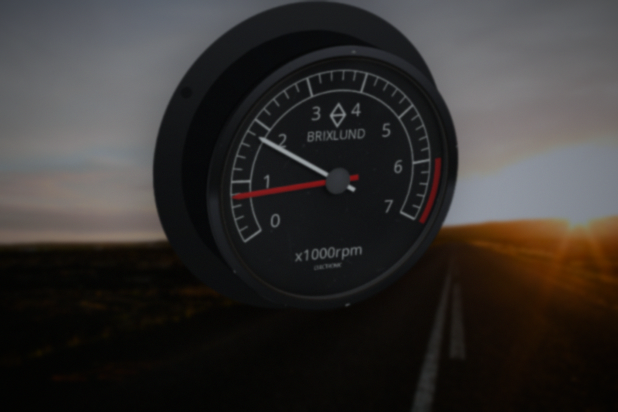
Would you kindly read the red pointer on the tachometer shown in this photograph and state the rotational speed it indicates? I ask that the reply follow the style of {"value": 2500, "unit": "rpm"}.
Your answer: {"value": 800, "unit": "rpm"}
